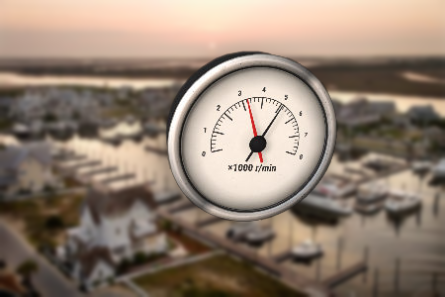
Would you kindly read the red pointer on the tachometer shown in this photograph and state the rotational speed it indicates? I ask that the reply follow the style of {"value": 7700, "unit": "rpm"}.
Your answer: {"value": 3200, "unit": "rpm"}
